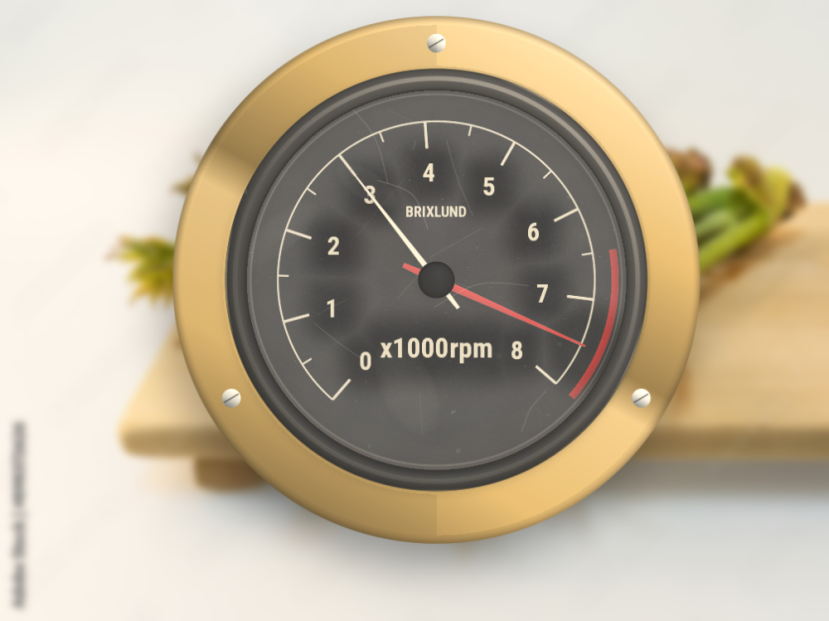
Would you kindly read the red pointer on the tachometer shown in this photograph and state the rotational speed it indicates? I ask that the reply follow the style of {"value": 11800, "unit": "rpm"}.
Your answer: {"value": 7500, "unit": "rpm"}
